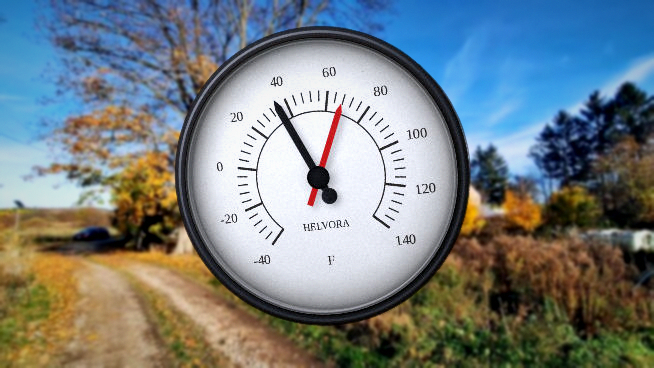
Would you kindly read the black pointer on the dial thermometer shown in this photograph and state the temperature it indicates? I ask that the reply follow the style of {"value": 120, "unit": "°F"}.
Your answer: {"value": 36, "unit": "°F"}
